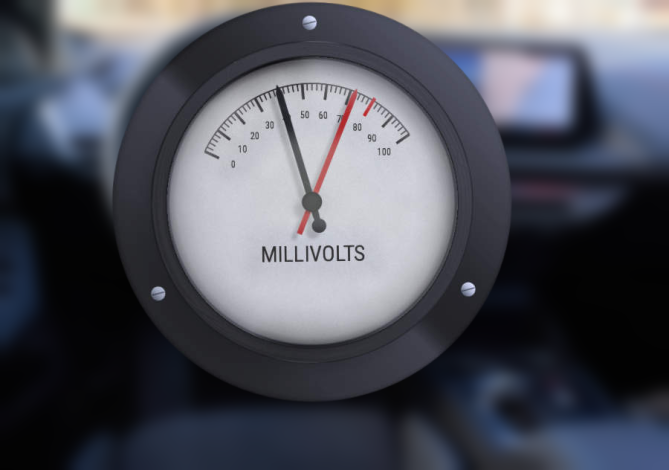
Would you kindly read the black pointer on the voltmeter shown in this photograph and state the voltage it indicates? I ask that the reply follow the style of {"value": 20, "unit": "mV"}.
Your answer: {"value": 40, "unit": "mV"}
